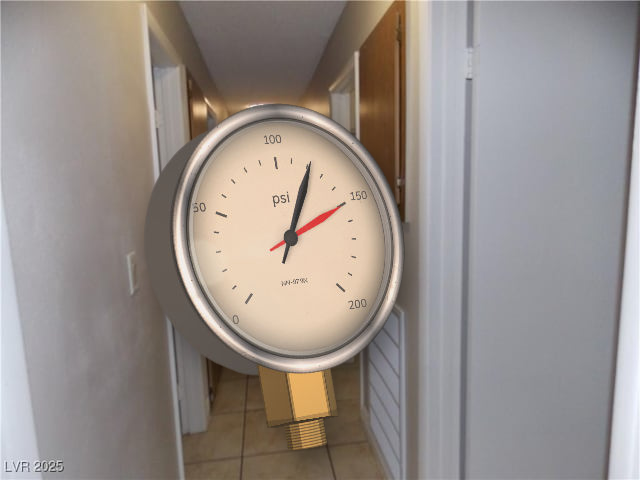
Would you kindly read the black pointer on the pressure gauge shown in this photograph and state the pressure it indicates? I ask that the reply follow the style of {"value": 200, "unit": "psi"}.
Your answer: {"value": 120, "unit": "psi"}
